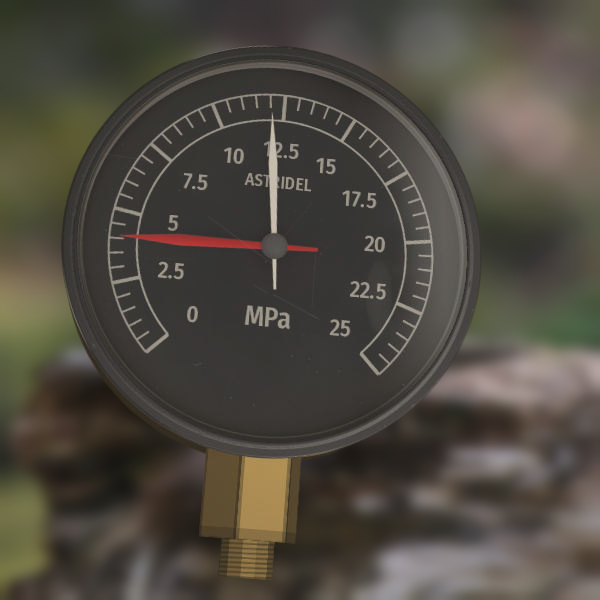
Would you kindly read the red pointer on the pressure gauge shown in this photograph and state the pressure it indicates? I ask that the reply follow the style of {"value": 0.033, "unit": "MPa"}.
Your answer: {"value": 4, "unit": "MPa"}
